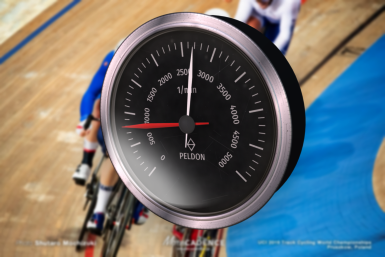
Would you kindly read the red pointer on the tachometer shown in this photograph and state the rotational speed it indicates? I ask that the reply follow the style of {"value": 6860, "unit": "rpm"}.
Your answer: {"value": 800, "unit": "rpm"}
